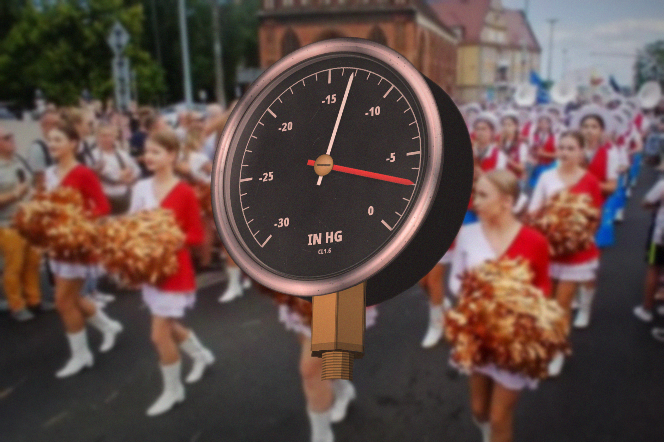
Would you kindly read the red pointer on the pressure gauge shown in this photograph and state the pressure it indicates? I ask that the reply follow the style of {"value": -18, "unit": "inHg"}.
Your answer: {"value": -3, "unit": "inHg"}
